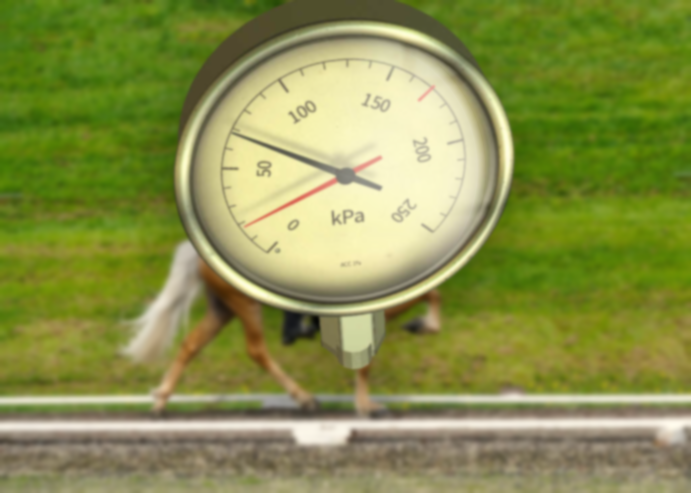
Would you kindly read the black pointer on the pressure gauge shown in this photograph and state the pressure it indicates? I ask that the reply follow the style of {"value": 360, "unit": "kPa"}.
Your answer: {"value": 70, "unit": "kPa"}
